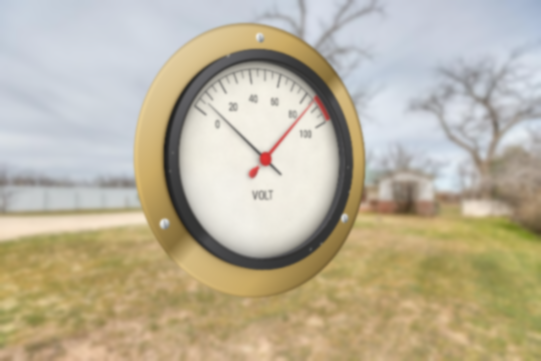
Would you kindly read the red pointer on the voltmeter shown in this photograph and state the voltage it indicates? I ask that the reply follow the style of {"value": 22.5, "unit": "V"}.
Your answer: {"value": 85, "unit": "V"}
